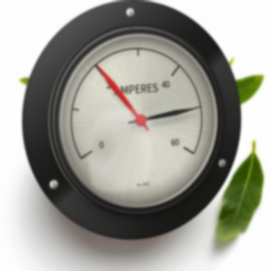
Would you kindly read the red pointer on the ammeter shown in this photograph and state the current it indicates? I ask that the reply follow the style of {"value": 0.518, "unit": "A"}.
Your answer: {"value": 20, "unit": "A"}
